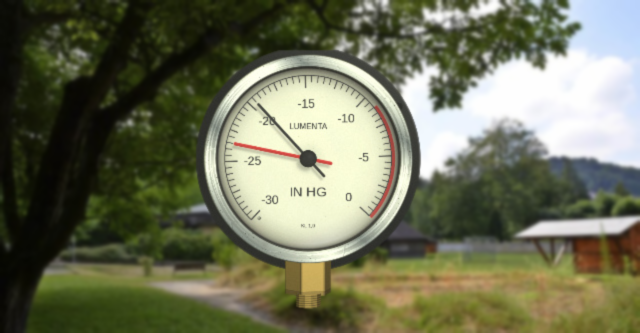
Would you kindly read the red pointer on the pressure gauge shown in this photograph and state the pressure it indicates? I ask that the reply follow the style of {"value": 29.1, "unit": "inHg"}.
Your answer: {"value": -23.5, "unit": "inHg"}
